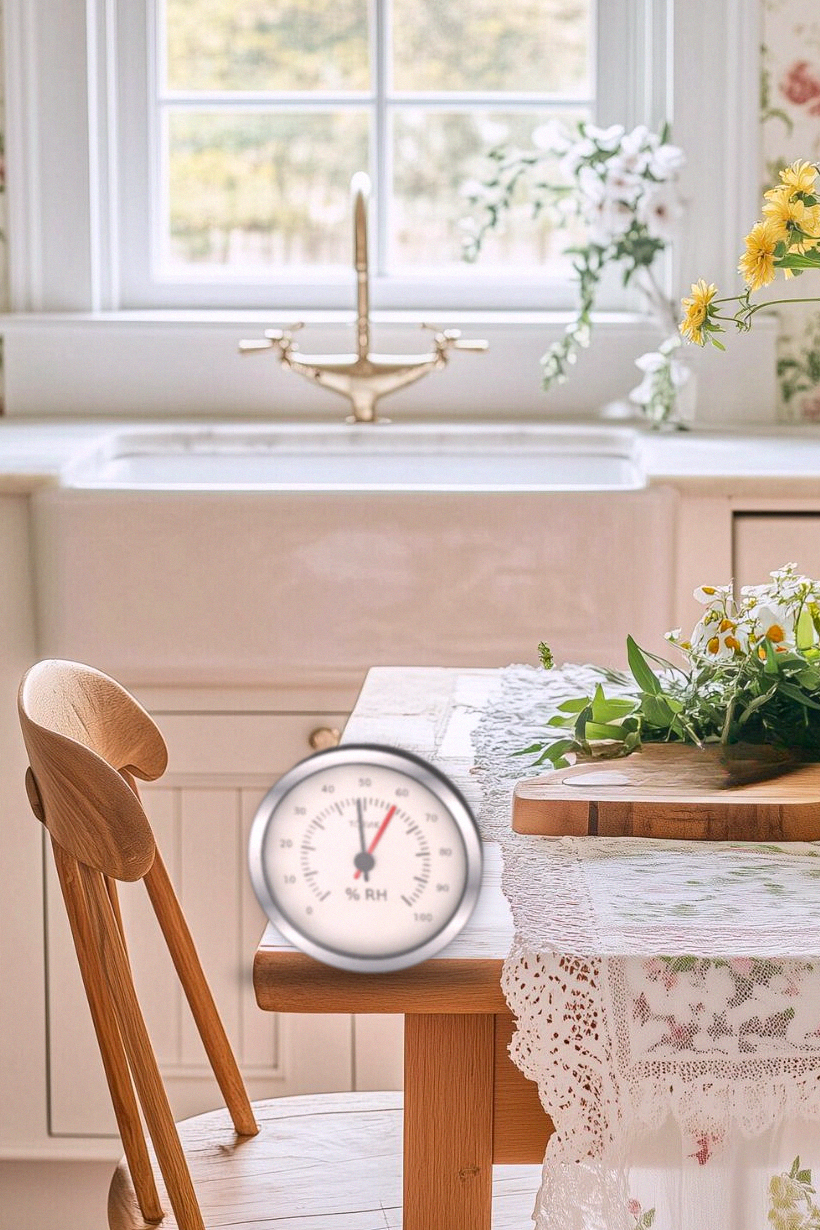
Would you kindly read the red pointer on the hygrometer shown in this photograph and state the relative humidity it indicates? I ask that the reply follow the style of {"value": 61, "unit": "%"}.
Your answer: {"value": 60, "unit": "%"}
